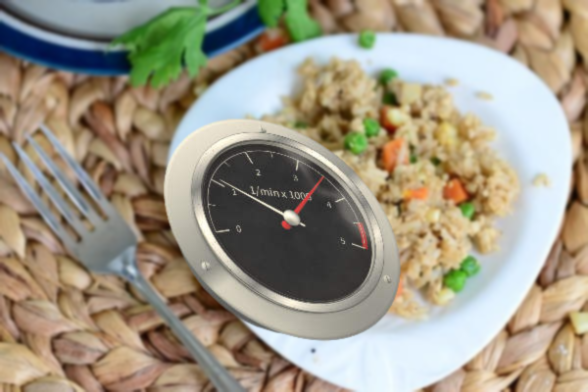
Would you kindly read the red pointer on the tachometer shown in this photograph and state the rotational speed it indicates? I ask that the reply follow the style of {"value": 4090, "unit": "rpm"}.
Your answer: {"value": 3500, "unit": "rpm"}
